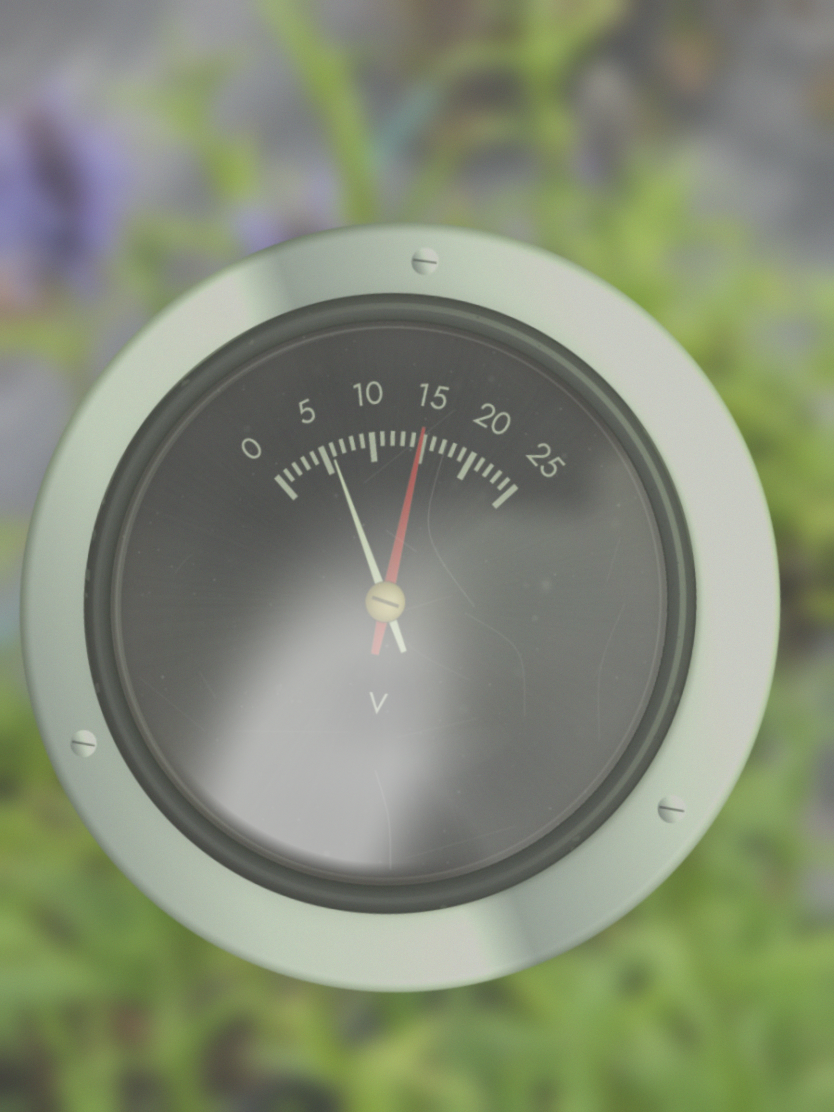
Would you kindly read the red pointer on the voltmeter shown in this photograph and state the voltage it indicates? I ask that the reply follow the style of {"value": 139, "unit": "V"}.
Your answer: {"value": 15, "unit": "V"}
